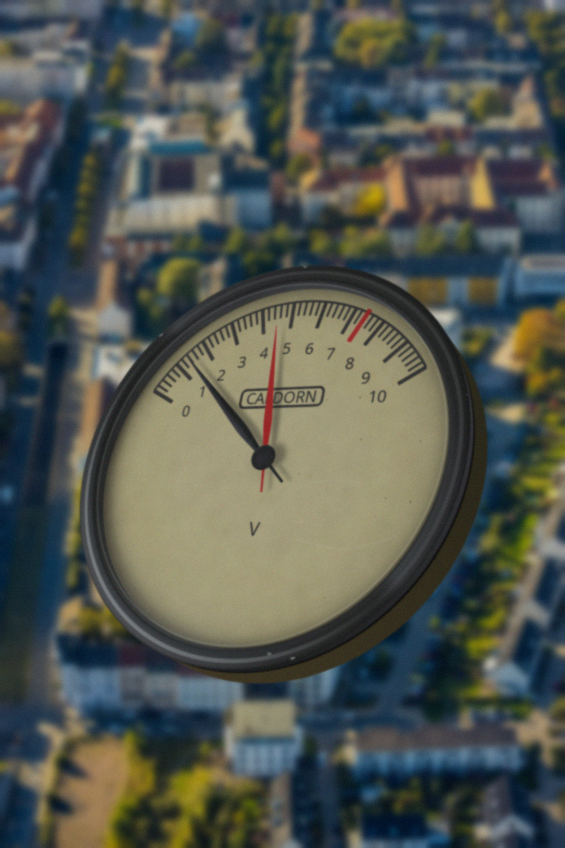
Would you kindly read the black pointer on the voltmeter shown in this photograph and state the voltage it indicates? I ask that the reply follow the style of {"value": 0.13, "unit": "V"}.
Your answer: {"value": 1.4, "unit": "V"}
